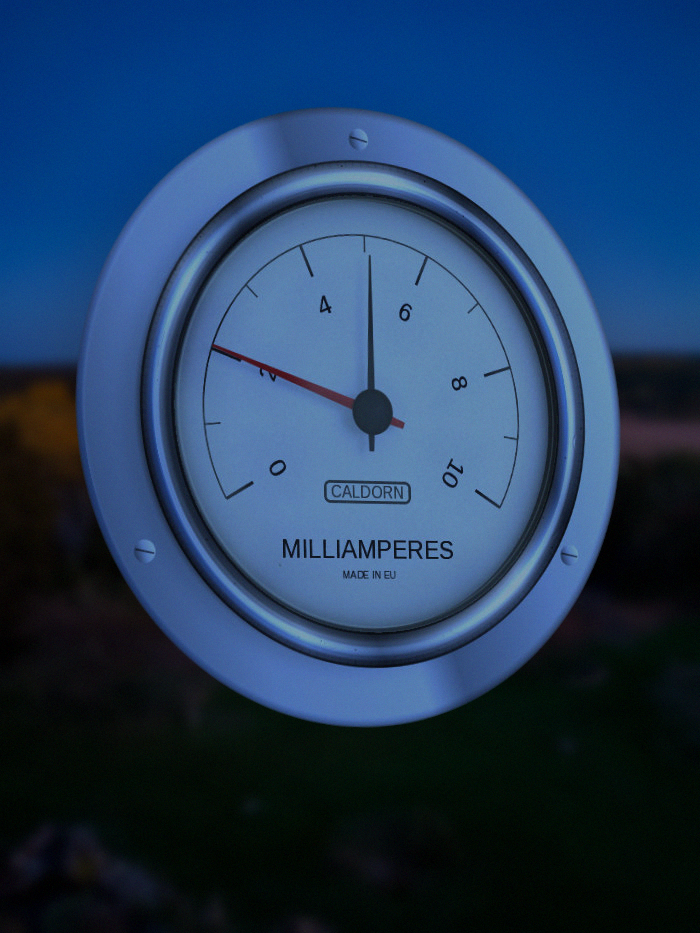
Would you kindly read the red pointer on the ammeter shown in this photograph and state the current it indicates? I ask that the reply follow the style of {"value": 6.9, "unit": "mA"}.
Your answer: {"value": 2, "unit": "mA"}
